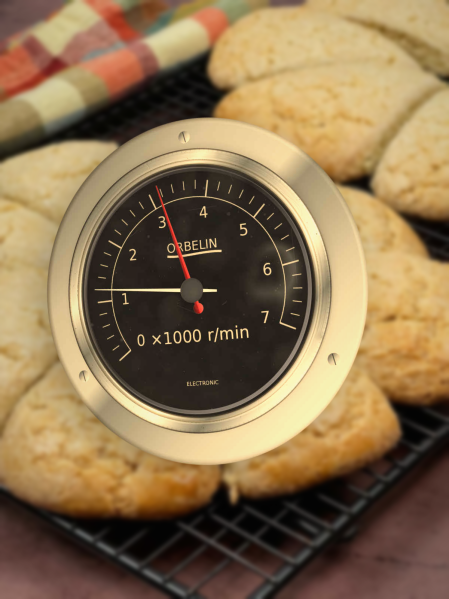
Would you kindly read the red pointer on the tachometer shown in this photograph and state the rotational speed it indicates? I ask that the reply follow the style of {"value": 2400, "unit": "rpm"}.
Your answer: {"value": 3200, "unit": "rpm"}
